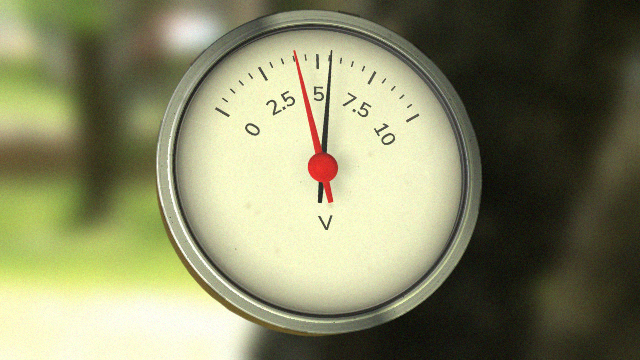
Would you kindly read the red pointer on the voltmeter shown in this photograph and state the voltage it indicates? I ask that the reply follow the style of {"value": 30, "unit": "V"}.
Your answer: {"value": 4, "unit": "V"}
